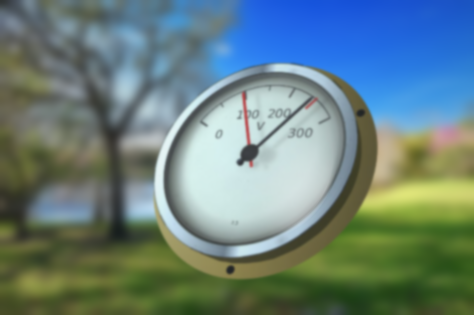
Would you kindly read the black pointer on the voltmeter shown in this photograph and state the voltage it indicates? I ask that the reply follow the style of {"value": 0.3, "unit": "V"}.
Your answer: {"value": 250, "unit": "V"}
